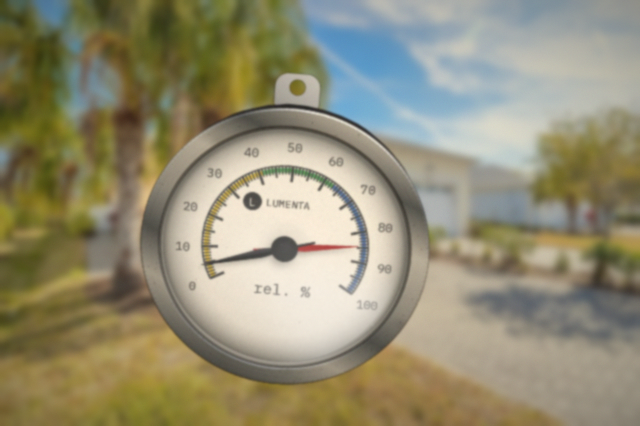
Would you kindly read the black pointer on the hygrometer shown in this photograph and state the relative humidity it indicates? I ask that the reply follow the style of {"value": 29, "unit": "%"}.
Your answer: {"value": 5, "unit": "%"}
